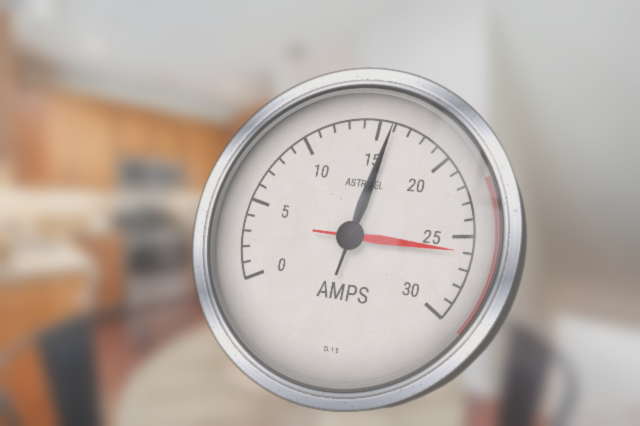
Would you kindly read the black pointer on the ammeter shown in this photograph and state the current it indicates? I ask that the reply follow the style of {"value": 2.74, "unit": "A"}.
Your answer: {"value": 16, "unit": "A"}
